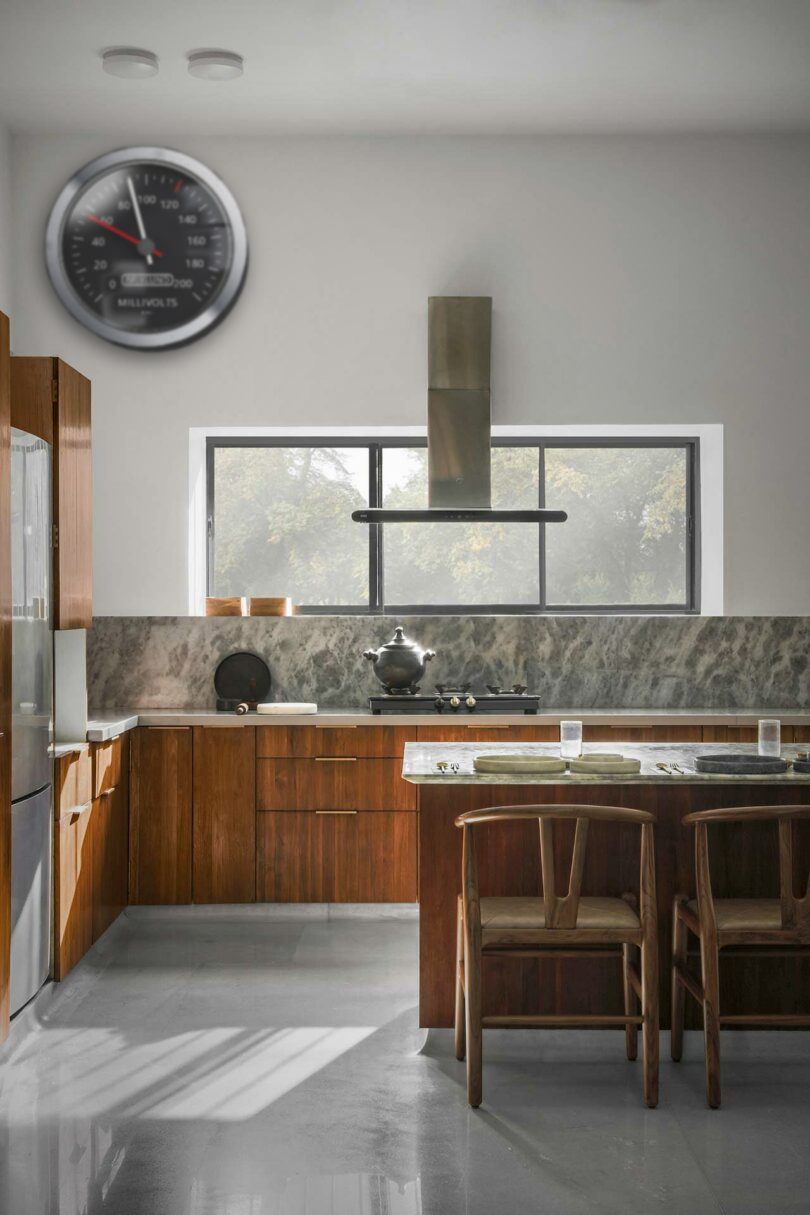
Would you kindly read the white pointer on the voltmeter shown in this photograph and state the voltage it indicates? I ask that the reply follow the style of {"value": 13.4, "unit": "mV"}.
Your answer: {"value": 90, "unit": "mV"}
